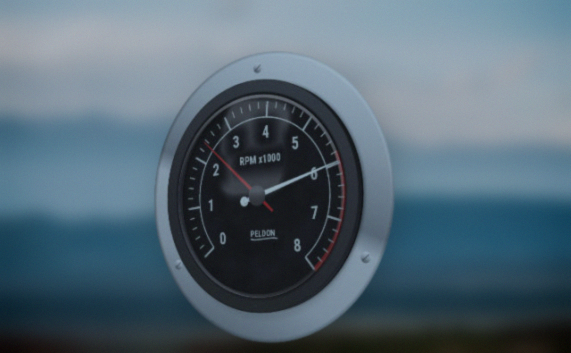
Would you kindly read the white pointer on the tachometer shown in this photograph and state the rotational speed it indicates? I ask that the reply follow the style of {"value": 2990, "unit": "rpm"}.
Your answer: {"value": 6000, "unit": "rpm"}
